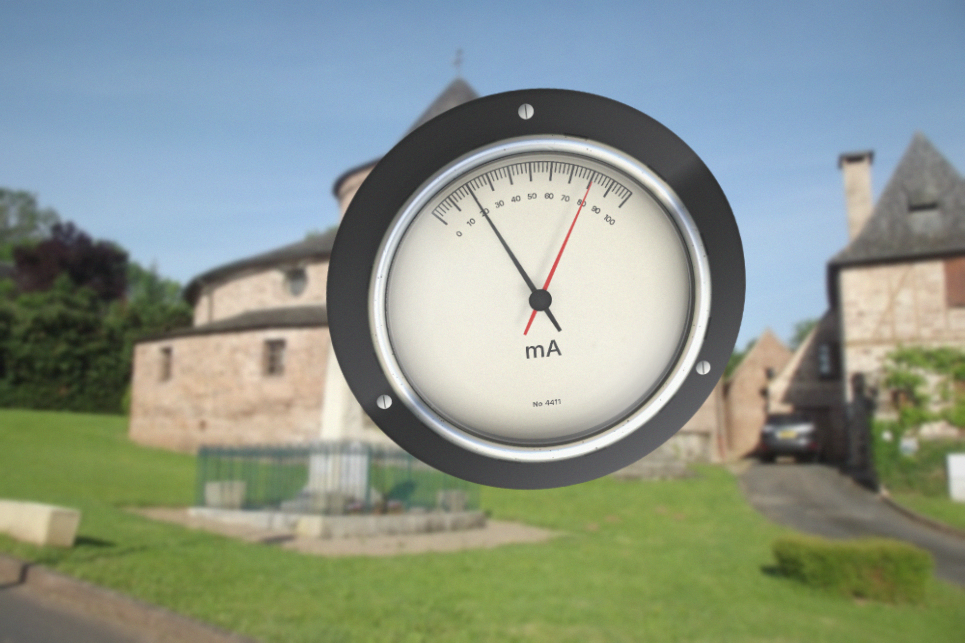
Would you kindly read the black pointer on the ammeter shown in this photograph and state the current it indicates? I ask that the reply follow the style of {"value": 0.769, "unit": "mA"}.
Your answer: {"value": 20, "unit": "mA"}
